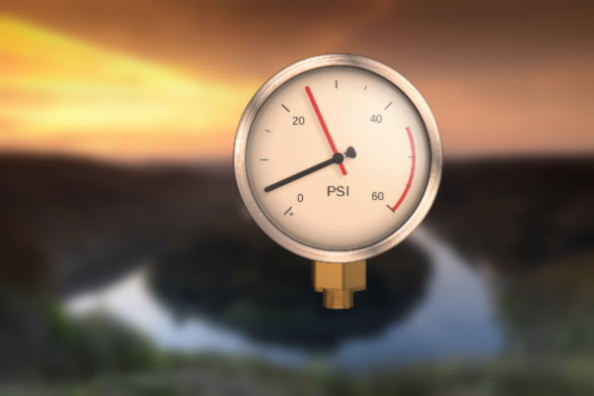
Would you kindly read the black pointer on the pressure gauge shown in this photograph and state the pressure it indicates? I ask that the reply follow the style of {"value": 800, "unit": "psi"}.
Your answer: {"value": 5, "unit": "psi"}
